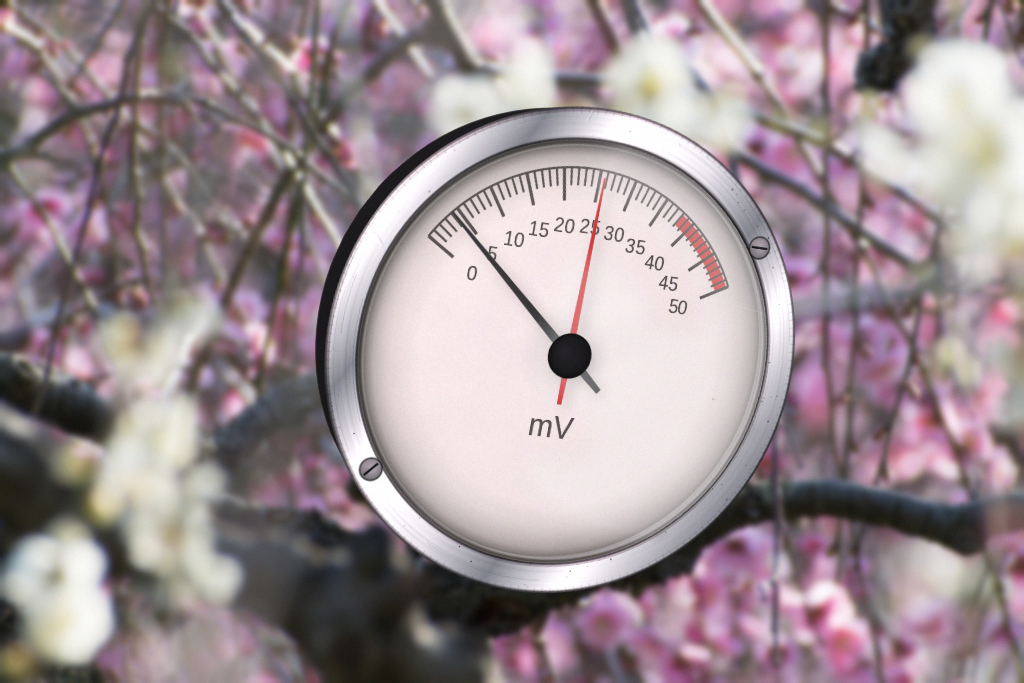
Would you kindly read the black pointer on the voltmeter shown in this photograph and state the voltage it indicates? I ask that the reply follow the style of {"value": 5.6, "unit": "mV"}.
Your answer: {"value": 4, "unit": "mV"}
